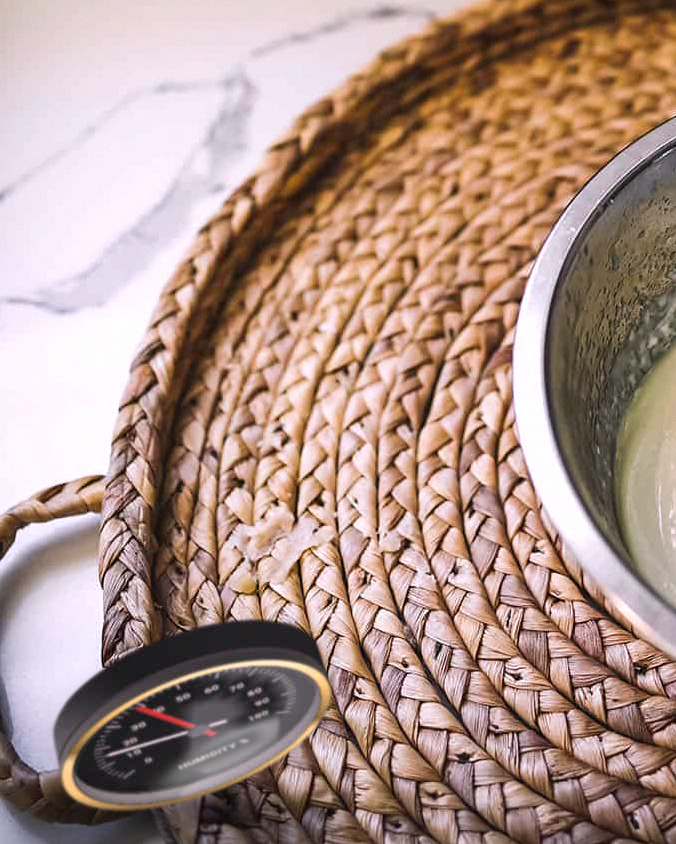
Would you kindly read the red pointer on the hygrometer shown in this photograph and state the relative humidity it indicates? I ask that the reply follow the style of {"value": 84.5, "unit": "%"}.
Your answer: {"value": 40, "unit": "%"}
